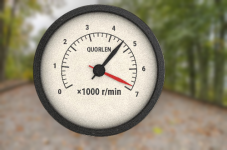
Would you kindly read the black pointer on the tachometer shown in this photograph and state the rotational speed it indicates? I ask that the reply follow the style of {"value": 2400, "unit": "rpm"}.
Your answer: {"value": 4600, "unit": "rpm"}
